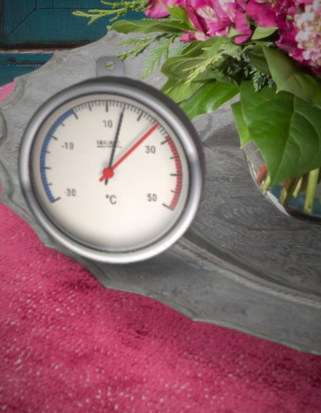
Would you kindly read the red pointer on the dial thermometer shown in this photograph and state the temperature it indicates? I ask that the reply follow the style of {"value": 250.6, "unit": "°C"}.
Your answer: {"value": 25, "unit": "°C"}
